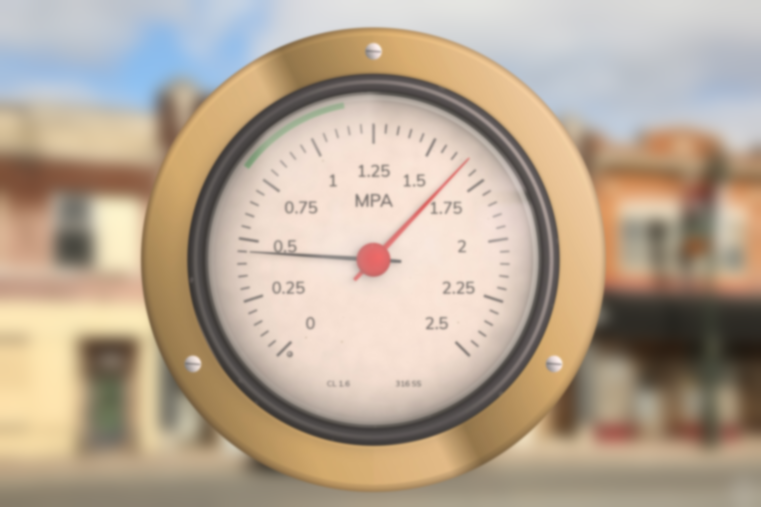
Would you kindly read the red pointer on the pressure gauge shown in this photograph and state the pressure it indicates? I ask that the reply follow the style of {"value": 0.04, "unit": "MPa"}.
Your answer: {"value": 1.65, "unit": "MPa"}
